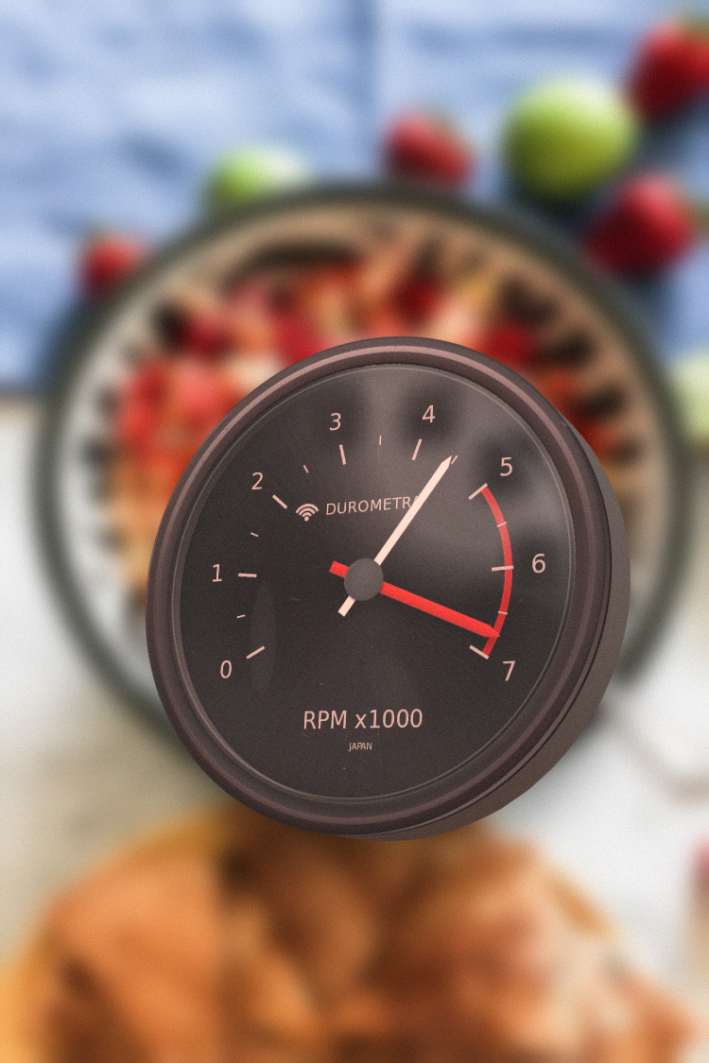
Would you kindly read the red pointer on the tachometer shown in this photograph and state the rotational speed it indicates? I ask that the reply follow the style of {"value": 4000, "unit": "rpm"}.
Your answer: {"value": 6750, "unit": "rpm"}
